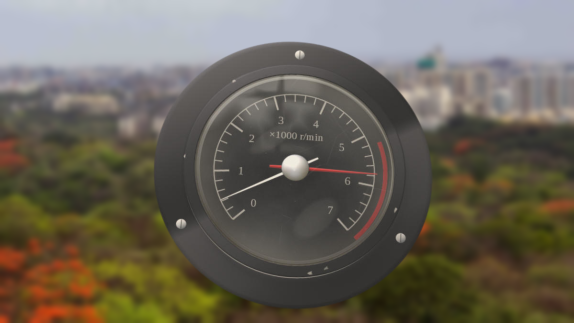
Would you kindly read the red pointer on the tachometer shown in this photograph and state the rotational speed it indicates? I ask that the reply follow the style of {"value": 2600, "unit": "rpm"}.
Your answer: {"value": 5800, "unit": "rpm"}
